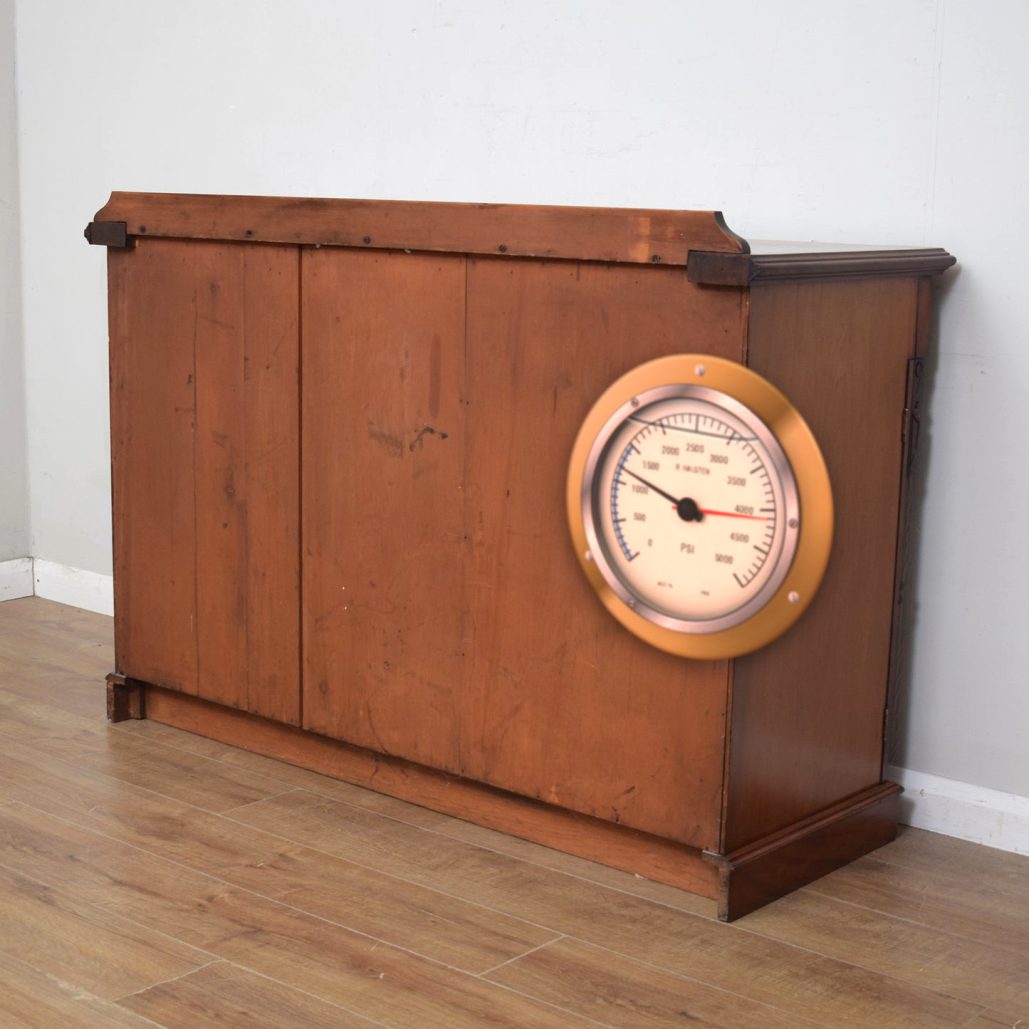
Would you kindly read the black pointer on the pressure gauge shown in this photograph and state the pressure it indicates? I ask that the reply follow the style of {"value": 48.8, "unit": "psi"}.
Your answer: {"value": 1200, "unit": "psi"}
